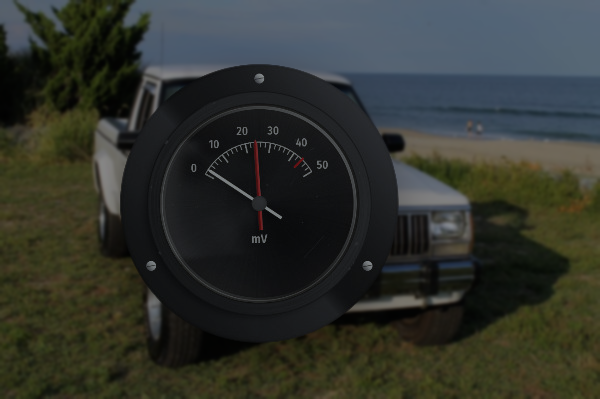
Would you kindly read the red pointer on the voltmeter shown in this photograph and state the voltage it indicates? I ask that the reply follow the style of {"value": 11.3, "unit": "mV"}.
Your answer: {"value": 24, "unit": "mV"}
